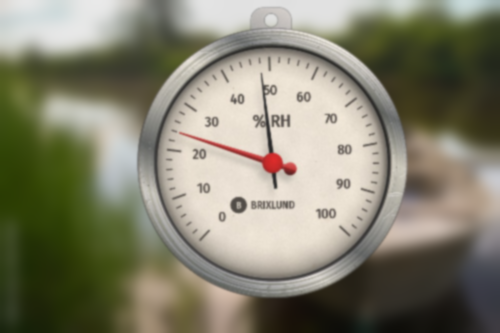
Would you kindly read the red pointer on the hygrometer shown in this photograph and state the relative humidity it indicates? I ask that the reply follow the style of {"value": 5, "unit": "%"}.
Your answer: {"value": 24, "unit": "%"}
